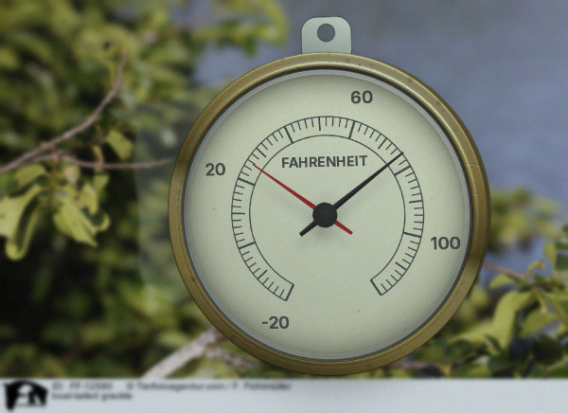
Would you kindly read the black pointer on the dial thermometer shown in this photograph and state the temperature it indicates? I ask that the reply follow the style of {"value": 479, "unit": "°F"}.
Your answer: {"value": 76, "unit": "°F"}
